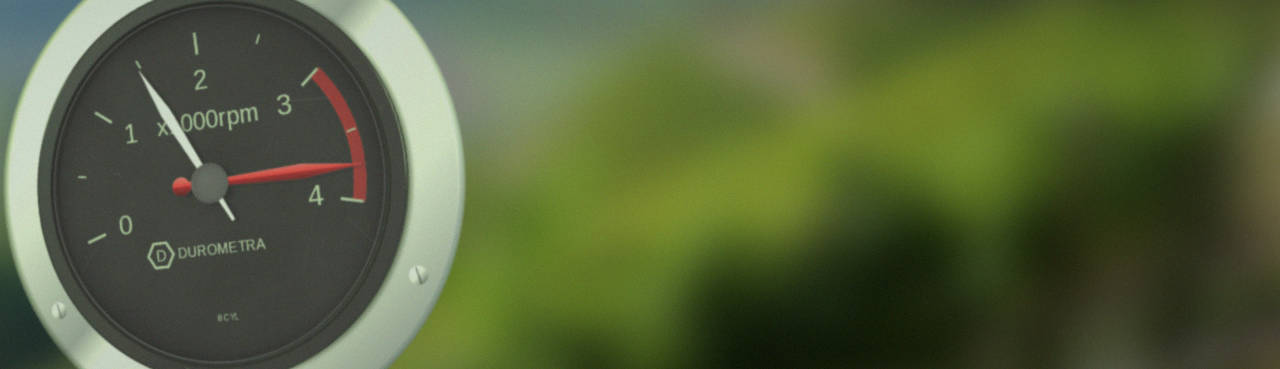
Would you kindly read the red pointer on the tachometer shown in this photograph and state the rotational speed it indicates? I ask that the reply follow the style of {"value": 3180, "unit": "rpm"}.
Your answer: {"value": 3750, "unit": "rpm"}
